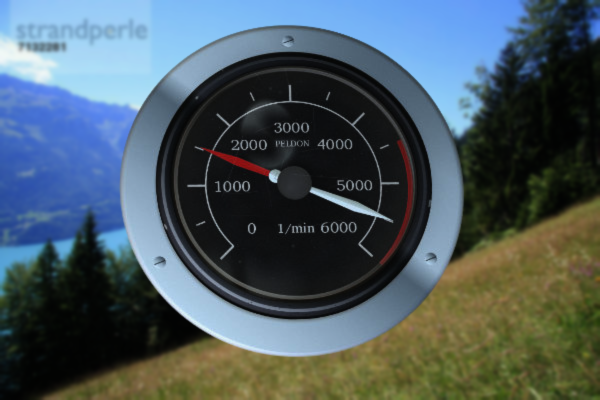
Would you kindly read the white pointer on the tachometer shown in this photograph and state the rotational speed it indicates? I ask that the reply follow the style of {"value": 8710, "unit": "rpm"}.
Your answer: {"value": 5500, "unit": "rpm"}
